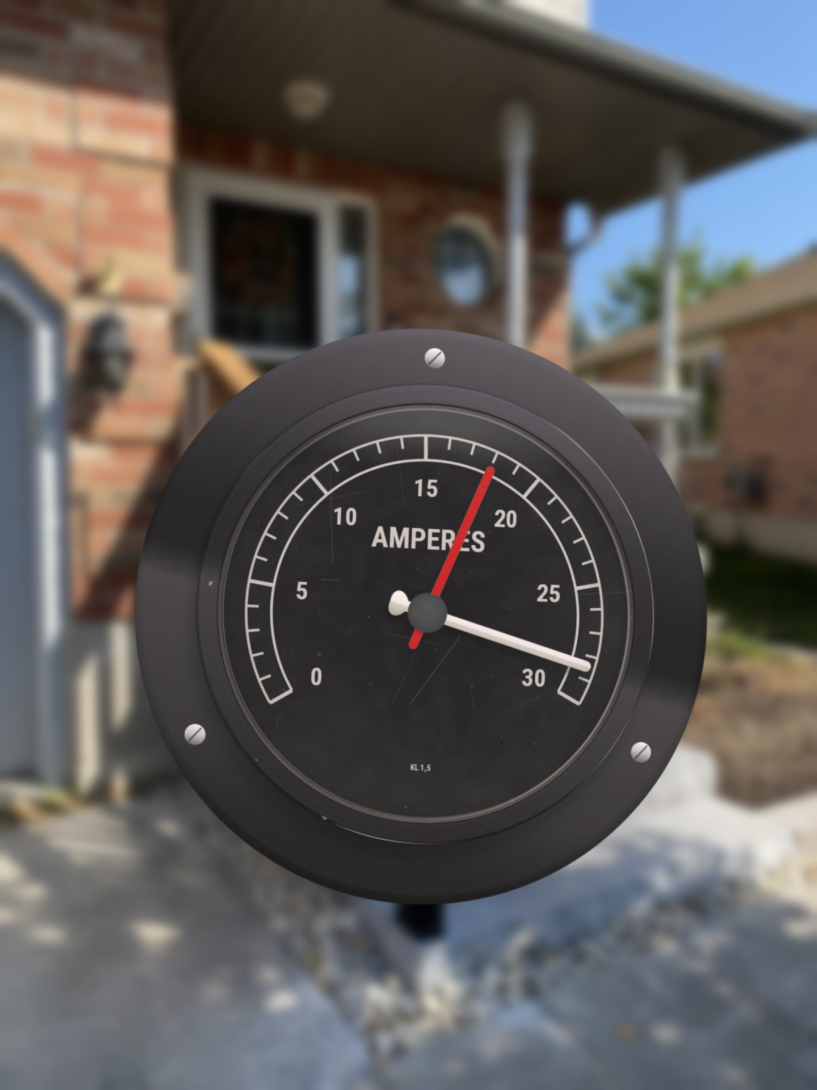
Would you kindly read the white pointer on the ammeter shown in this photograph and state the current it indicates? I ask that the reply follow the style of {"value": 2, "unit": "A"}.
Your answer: {"value": 28.5, "unit": "A"}
